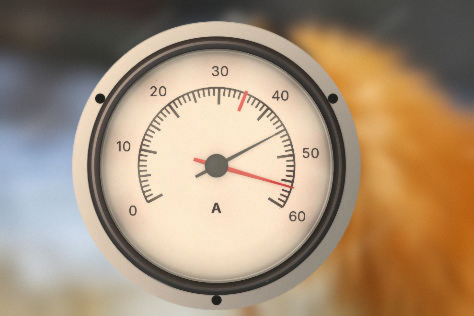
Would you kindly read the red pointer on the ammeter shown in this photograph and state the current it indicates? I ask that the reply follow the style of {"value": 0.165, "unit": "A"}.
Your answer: {"value": 56, "unit": "A"}
